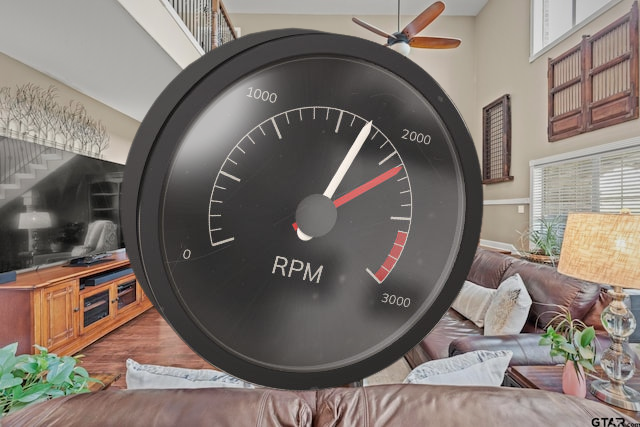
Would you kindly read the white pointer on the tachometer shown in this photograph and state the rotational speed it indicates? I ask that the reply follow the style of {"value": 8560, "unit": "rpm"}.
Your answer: {"value": 1700, "unit": "rpm"}
